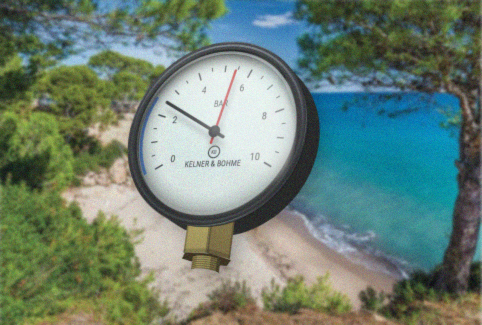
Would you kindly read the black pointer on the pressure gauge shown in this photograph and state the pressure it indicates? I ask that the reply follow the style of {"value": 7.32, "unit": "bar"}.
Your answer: {"value": 2.5, "unit": "bar"}
